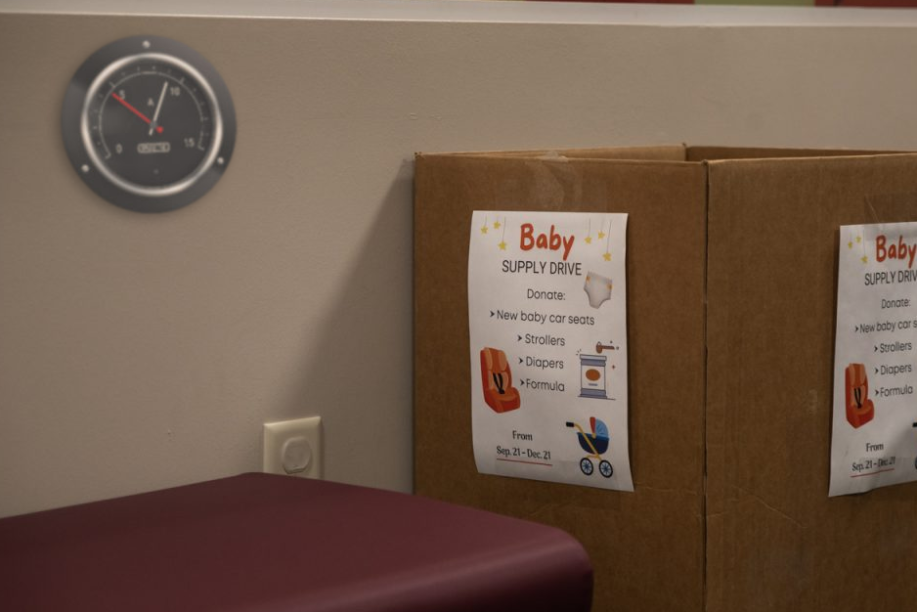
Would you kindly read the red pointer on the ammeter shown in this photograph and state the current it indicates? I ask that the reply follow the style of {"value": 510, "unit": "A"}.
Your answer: {"value": 4.5, "unit": "A"}
